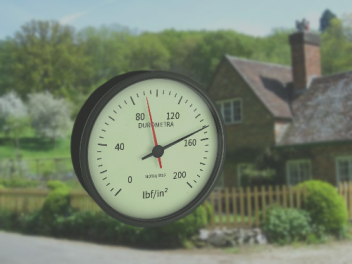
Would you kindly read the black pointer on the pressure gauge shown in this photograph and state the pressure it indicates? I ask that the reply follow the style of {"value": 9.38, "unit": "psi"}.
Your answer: {"value": 150, "unit": "psi"}
